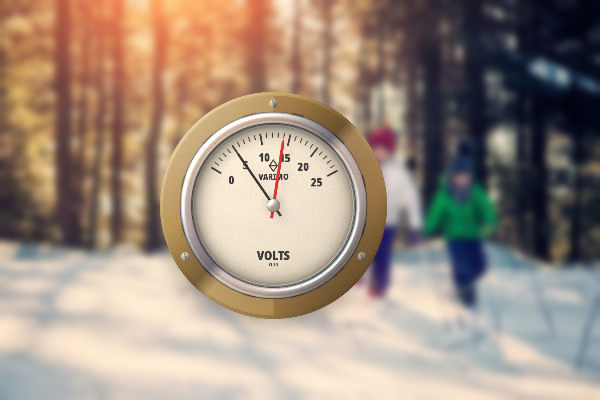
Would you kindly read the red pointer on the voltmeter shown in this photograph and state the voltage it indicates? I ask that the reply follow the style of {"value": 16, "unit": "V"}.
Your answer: {"value": 14, "unit": "V"}
